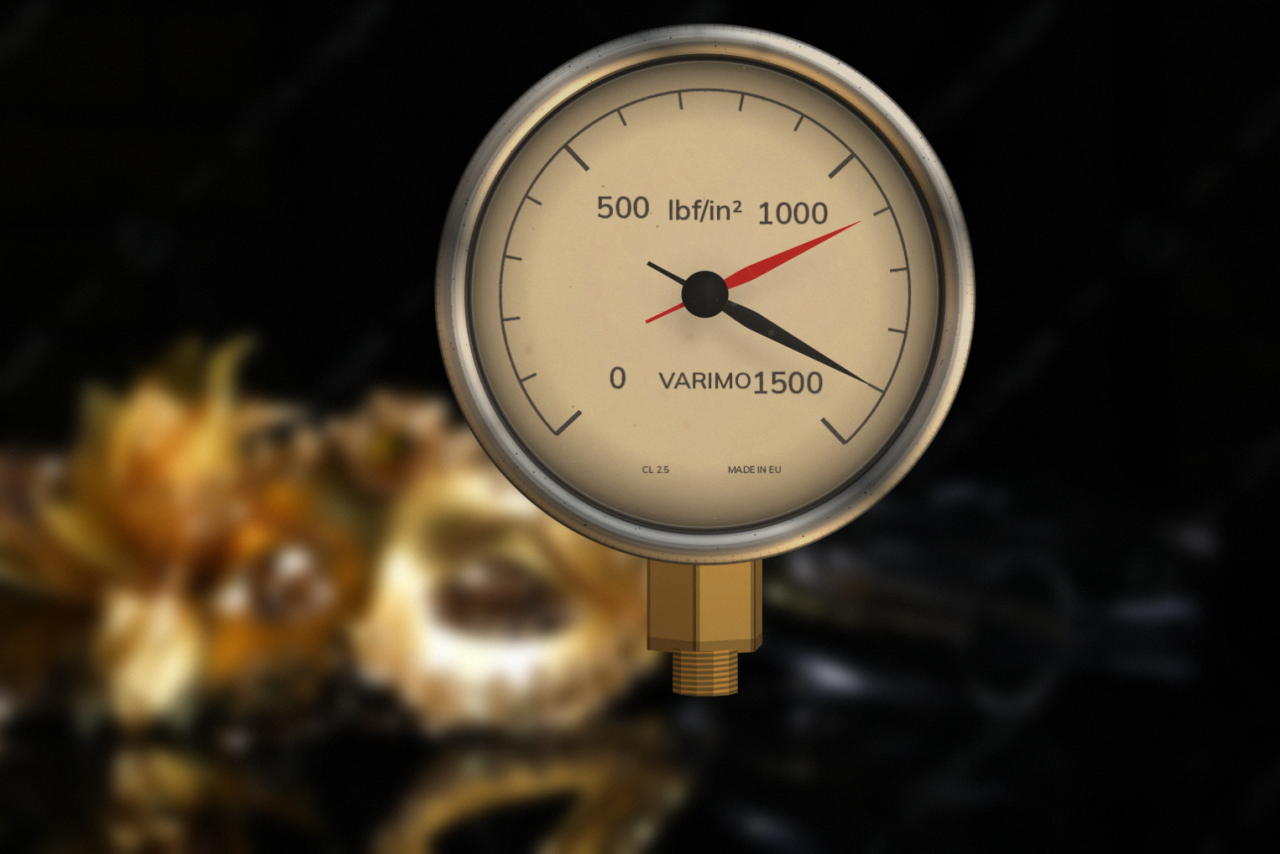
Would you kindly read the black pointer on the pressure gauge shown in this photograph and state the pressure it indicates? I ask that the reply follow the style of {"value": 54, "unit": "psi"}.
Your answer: {"value": 1400, "unit": "psi"}
